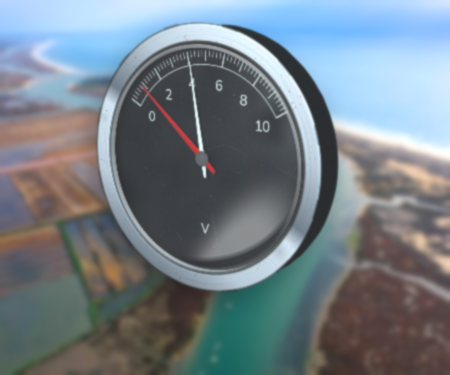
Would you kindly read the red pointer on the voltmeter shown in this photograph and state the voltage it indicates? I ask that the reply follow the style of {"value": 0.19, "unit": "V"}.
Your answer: {"value": 1, "unit": "V"}
